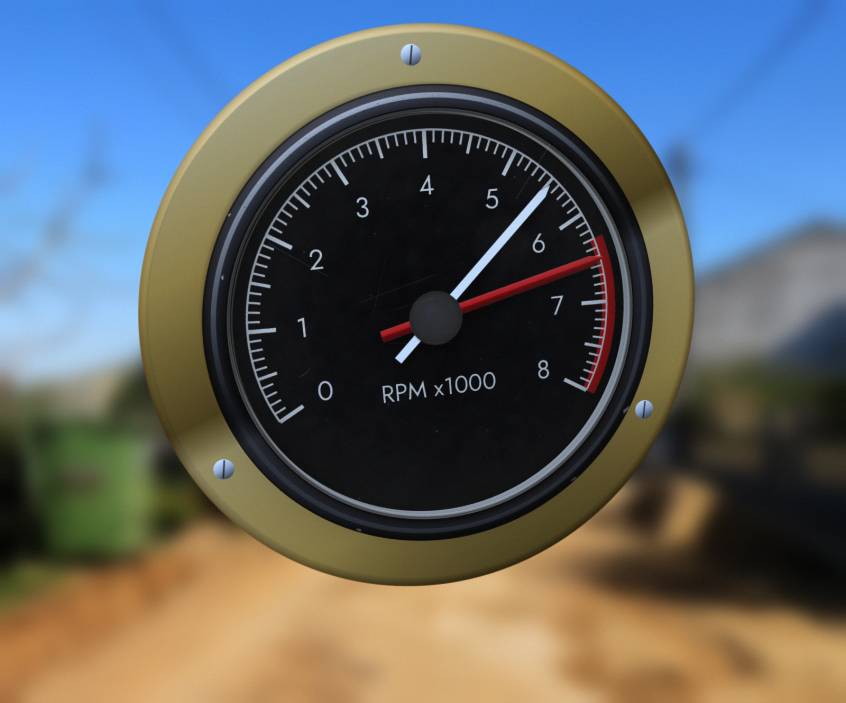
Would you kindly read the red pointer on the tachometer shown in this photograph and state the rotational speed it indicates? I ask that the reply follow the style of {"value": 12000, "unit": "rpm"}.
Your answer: {"value": 6500, "unit": "rpm"}
